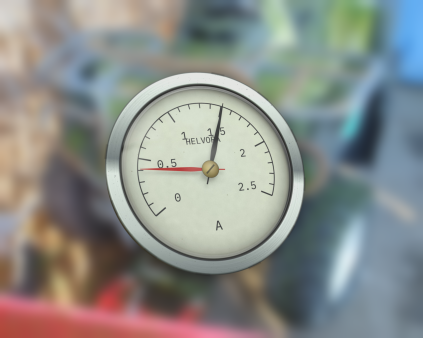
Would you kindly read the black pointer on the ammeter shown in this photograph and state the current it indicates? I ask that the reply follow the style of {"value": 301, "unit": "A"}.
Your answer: {"value": 1.5, "unit": "A"}
